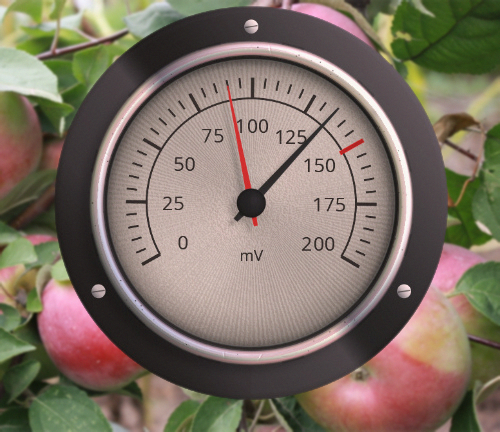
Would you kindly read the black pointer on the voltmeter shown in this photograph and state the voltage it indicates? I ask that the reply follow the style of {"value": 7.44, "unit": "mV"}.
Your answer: {"value": 135, "unit": "mV"}
